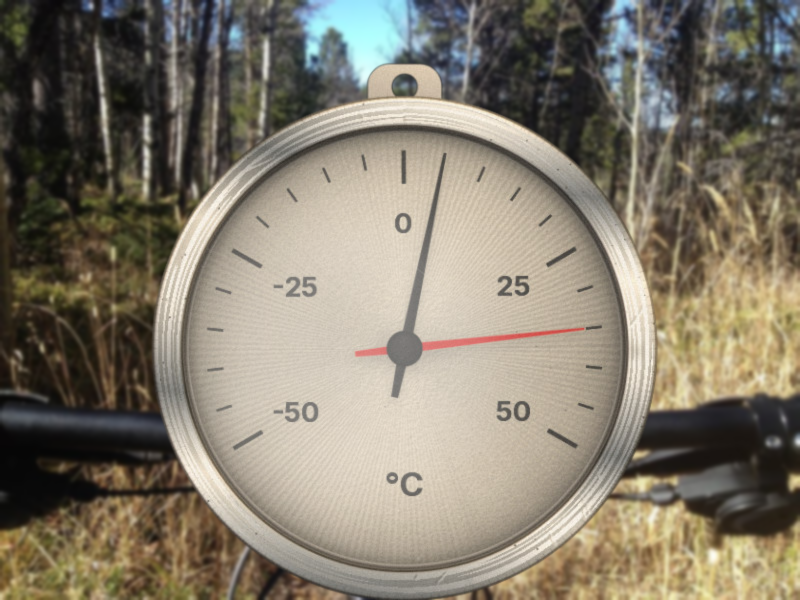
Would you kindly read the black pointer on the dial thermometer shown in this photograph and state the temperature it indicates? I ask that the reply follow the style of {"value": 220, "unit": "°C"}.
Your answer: {"value": 5, "unit": "°C"}
